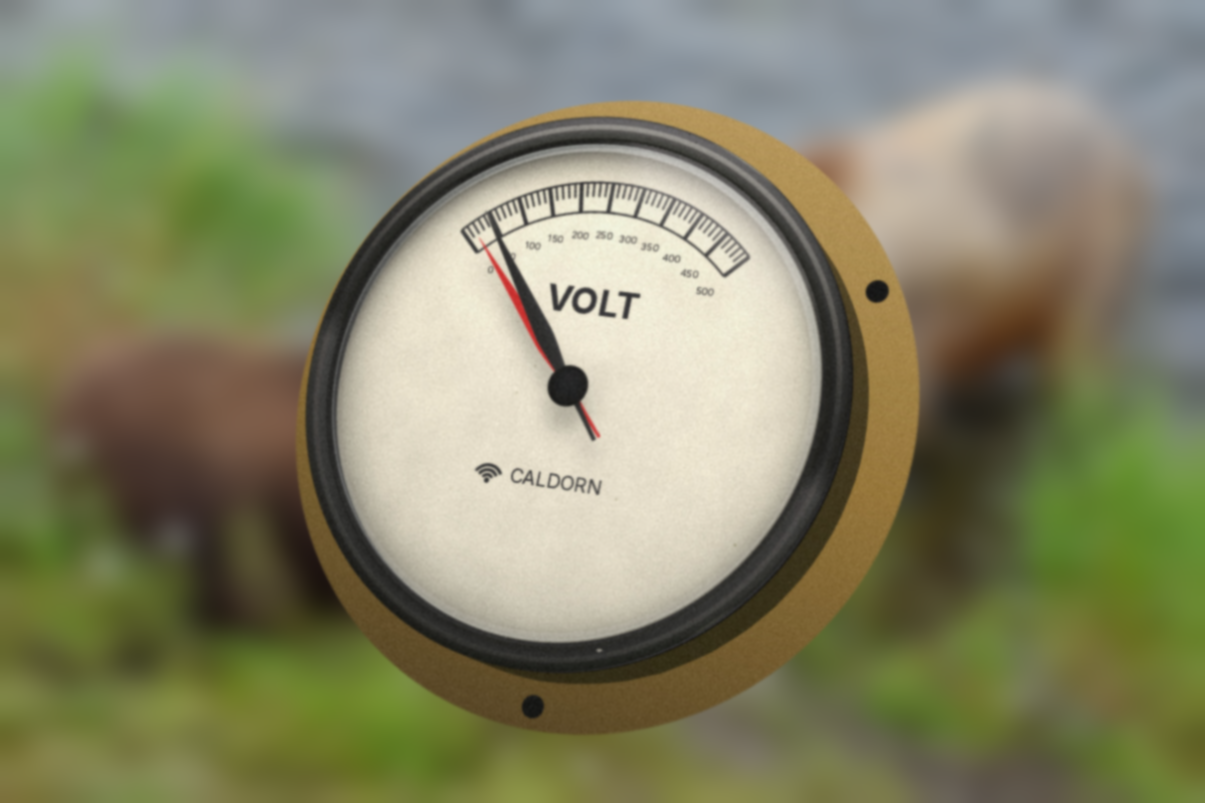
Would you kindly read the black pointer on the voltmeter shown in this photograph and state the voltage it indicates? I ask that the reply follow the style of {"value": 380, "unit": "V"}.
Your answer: {"value": 50, "unit": "V"}
